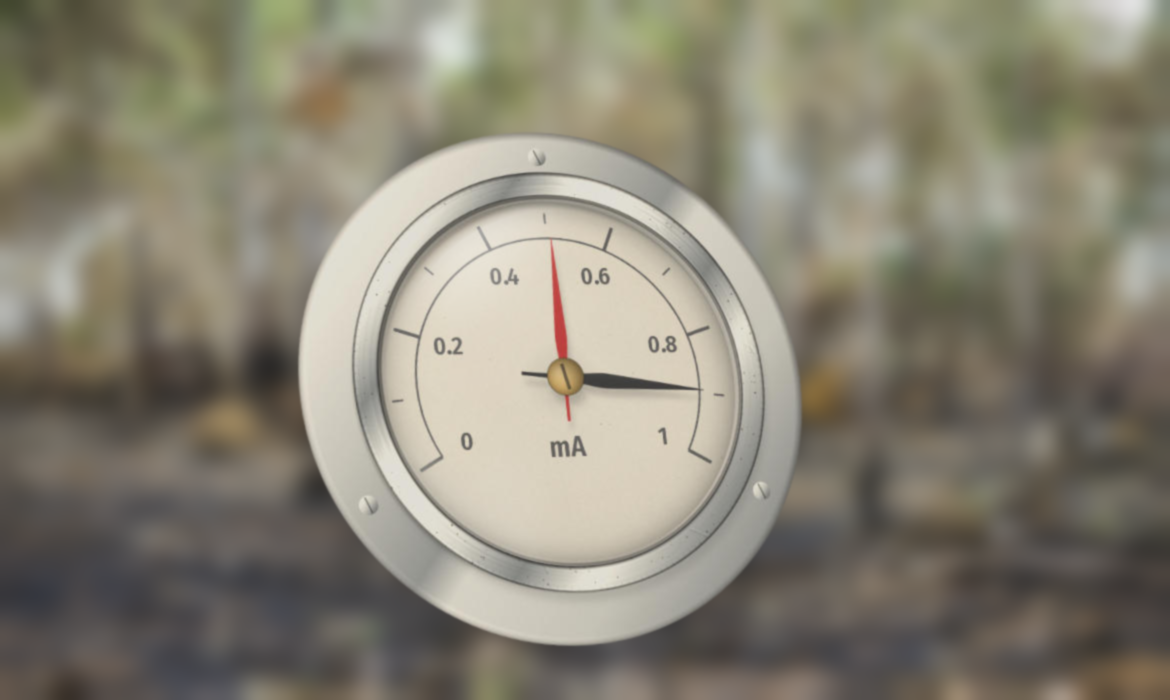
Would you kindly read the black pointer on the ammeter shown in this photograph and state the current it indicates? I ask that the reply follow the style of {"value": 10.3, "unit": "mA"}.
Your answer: {"value": 0.9, "unit": "mA"}
